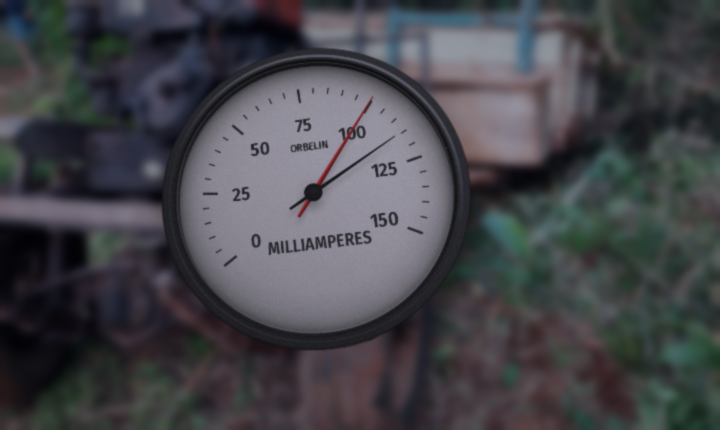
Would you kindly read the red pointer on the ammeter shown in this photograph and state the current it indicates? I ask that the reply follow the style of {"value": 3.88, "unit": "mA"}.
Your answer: {"value": 100, "unit": "mA"}
